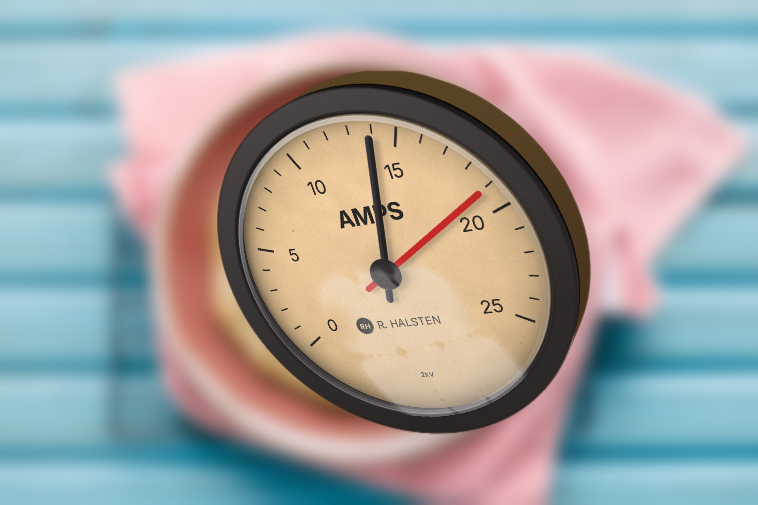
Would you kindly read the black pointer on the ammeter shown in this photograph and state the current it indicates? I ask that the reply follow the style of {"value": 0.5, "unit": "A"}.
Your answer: {"value": 14, "unit": "A"}
